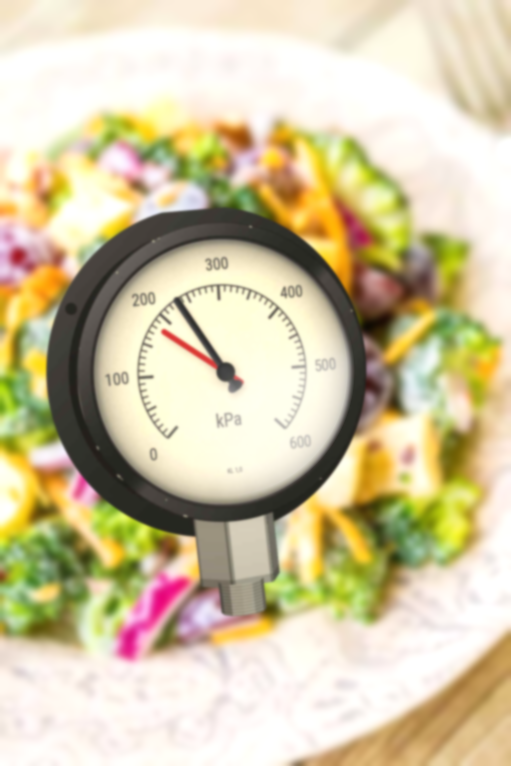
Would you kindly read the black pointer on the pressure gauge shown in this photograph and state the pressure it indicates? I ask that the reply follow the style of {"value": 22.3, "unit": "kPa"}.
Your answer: {"value": 230, "unit": "kPa"}
